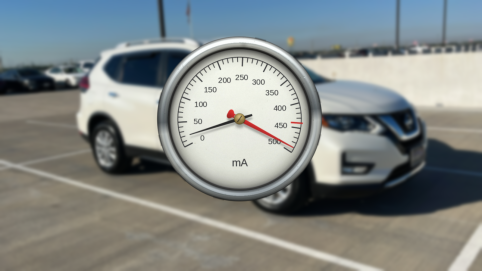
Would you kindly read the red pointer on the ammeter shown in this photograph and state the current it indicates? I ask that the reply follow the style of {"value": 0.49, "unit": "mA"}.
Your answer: {"value": 490, "unit": "mA"}
